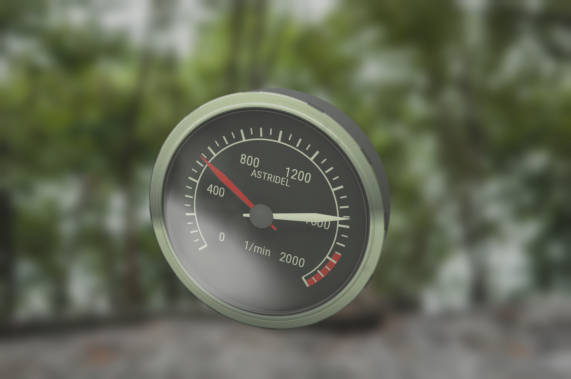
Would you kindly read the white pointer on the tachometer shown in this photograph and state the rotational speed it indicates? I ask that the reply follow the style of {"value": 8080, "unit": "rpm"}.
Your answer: {"value": 1550, "unit": "rpm"}
